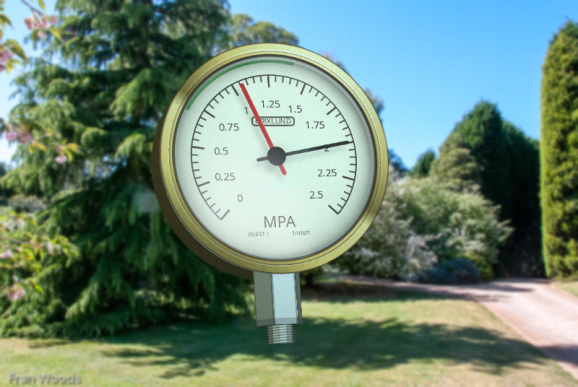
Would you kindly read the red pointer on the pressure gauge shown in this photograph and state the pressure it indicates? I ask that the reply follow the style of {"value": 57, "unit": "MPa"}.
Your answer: {"value": 1.05, "unit": "MPa"}
